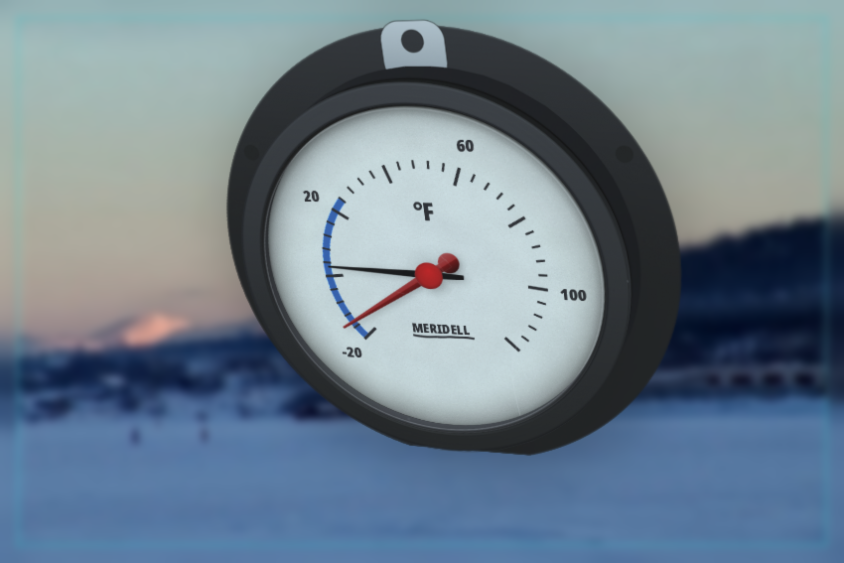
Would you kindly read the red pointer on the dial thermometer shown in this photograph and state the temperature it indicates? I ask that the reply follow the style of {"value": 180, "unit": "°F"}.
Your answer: {"value": -14, "unit": "°F"}
